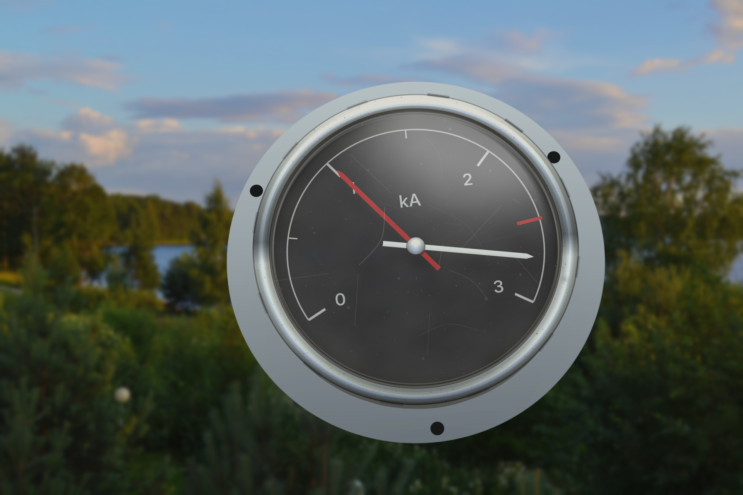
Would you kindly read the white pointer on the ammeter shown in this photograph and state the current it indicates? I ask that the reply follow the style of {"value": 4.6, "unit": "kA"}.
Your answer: {"value": 2.75, "unit": "kA"}
